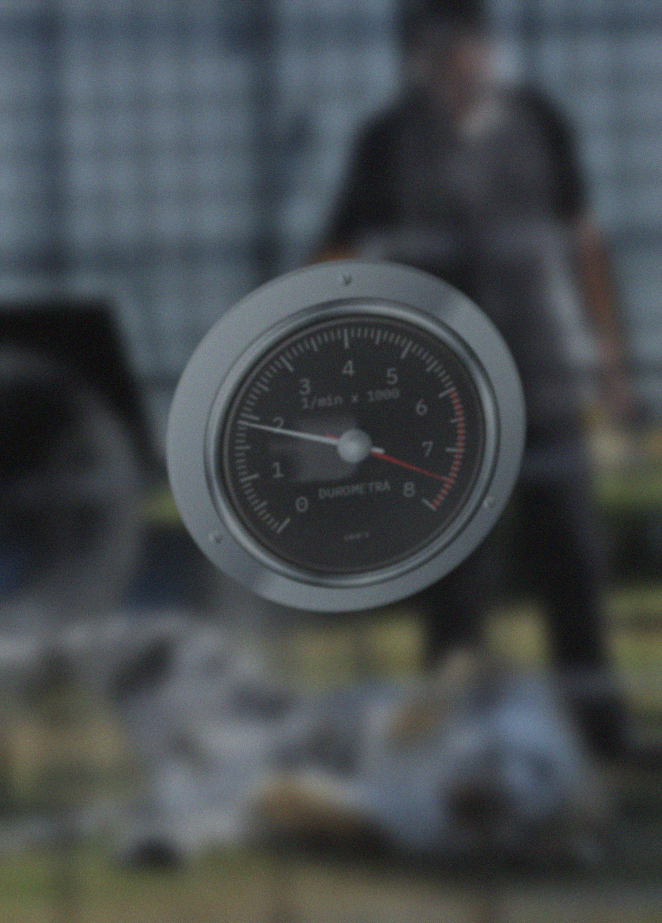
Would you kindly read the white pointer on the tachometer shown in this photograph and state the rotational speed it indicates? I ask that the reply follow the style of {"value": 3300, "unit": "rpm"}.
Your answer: {"value": 1900, "unit": "rpm"}
